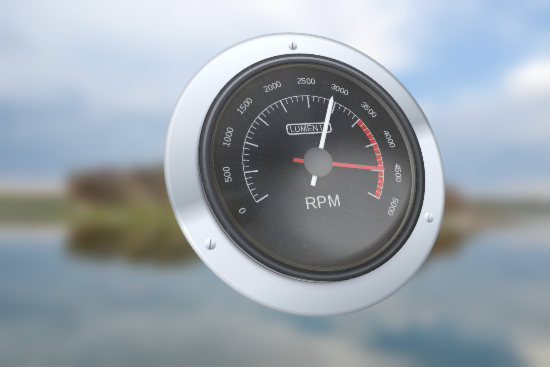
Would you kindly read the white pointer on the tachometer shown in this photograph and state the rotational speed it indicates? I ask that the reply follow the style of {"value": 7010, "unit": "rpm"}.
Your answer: {"value": 2900, "unit": "rpm"}
